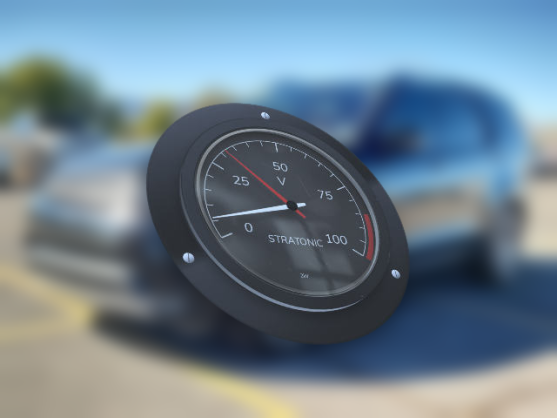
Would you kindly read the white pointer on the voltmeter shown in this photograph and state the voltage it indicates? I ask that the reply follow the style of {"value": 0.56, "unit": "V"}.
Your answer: {"value": 5, "unit": "V"}
